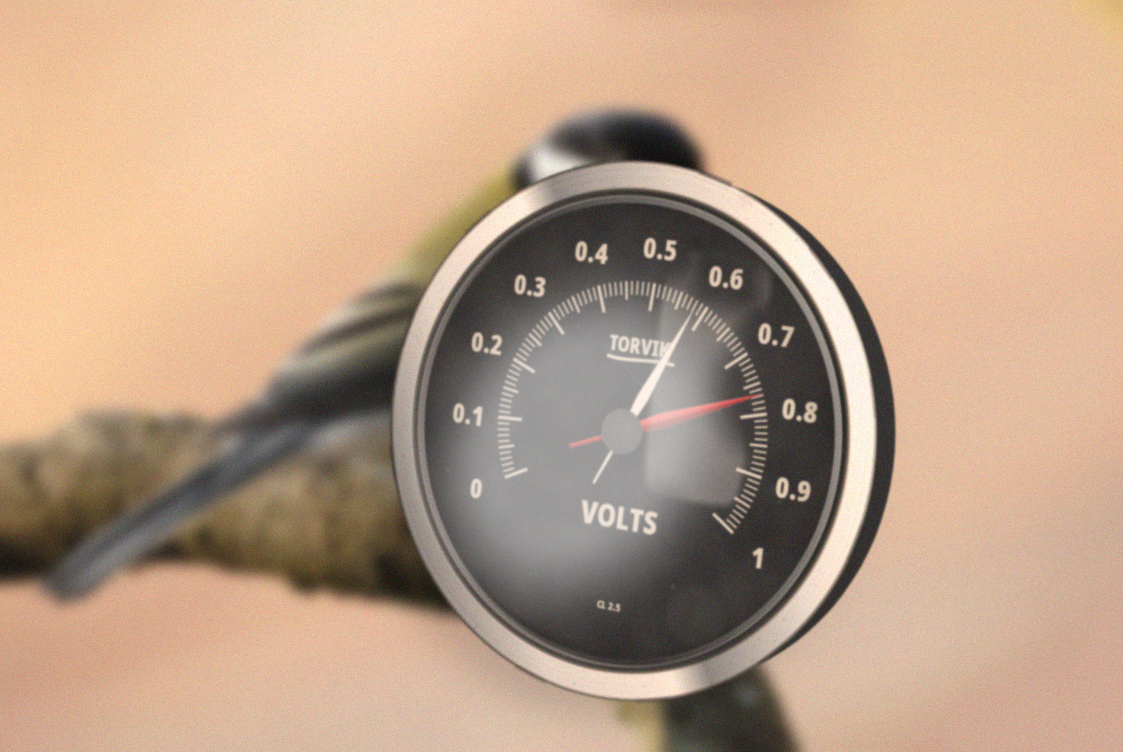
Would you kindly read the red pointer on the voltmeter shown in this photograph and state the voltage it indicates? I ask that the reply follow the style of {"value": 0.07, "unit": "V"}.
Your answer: {"value": 0.77, "unit": "V"}
